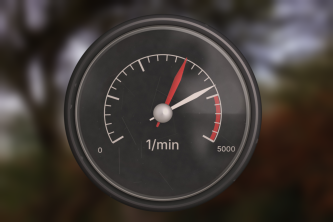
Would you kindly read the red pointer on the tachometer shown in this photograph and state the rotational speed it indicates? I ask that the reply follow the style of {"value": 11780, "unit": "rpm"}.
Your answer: {"value": 3000, "unit": "rpm"}
